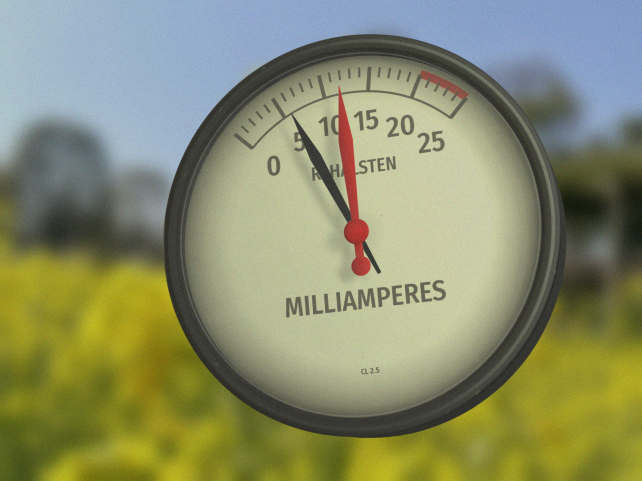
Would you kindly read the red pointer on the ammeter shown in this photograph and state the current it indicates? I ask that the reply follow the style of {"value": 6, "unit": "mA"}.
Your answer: {"value": 12, "unit": "mA"}
